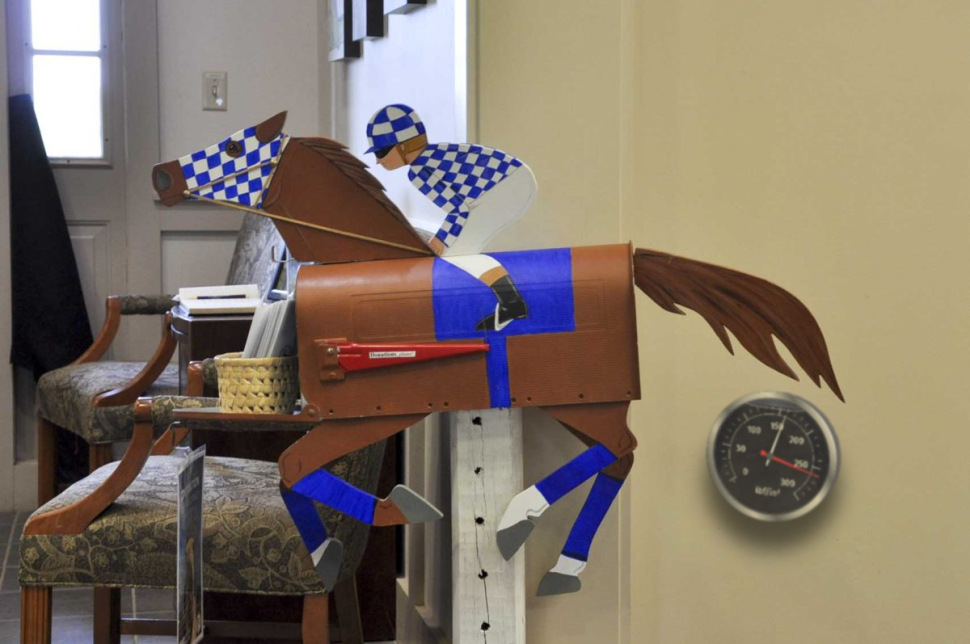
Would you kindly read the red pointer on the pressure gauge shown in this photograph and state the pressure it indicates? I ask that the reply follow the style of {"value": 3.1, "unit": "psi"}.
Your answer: {"value": 260, "unit": "psi"}
